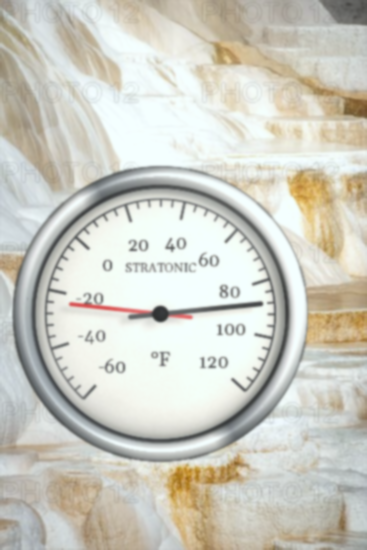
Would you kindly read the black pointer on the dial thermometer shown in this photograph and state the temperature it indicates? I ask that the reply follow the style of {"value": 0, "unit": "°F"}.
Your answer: {"value": 88, "unit": "°F"}
